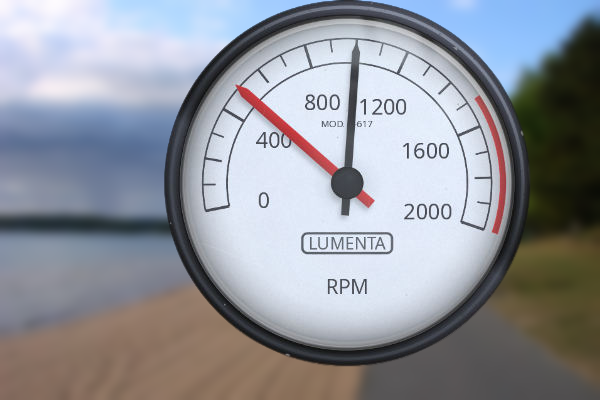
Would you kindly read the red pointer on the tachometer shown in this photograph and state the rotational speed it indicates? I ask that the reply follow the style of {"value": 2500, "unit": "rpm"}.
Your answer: {"value": 500, "unit": "rpm"}
